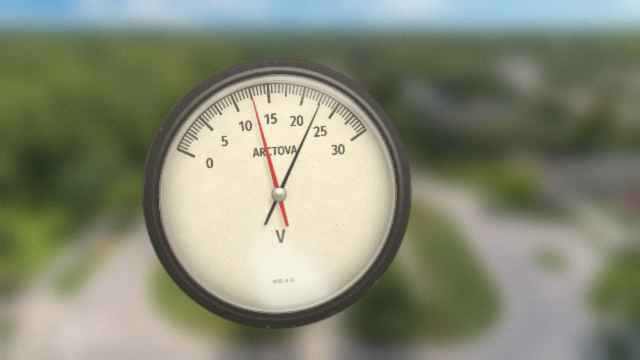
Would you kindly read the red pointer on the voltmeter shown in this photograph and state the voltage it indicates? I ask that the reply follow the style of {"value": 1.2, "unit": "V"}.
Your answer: {"value": 12.5, "unit": "V"}
